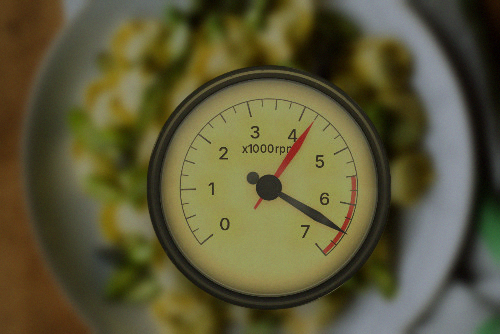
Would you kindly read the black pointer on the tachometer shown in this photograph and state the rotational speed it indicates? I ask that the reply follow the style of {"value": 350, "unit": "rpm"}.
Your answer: {"value": 6500, "unit": "rpm"}
